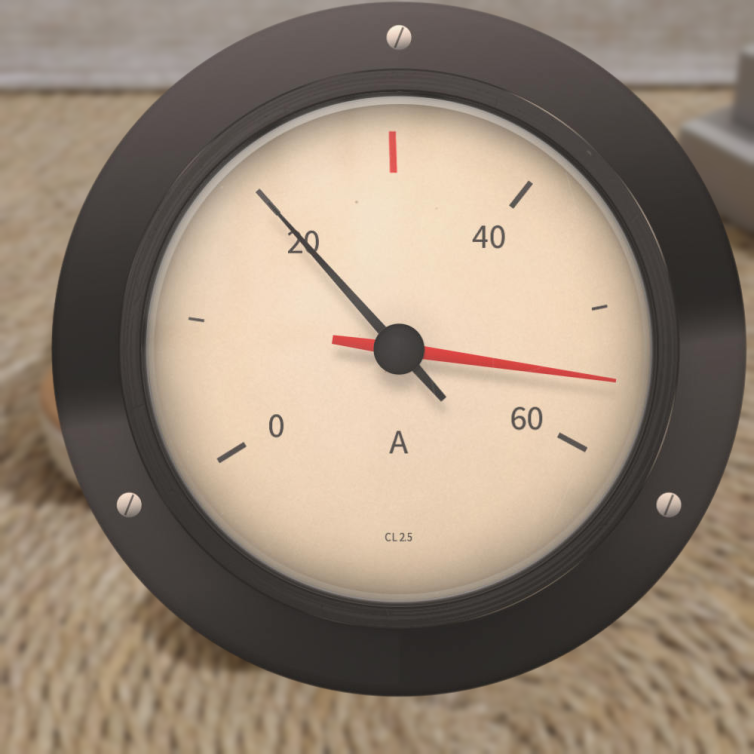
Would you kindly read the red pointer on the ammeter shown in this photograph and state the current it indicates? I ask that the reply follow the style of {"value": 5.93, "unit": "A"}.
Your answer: {"value": 55, "unit": "A"}
